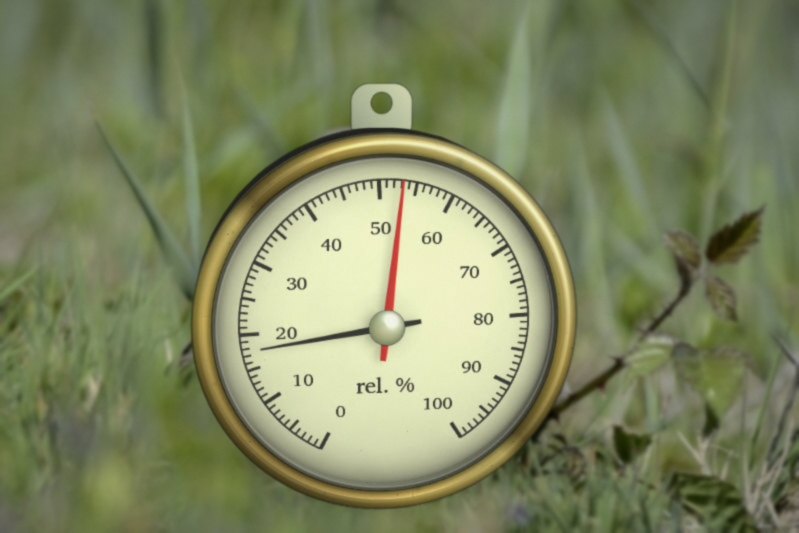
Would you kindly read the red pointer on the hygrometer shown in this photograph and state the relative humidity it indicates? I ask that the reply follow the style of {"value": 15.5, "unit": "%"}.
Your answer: {"value": 53, "unit": "%"}
